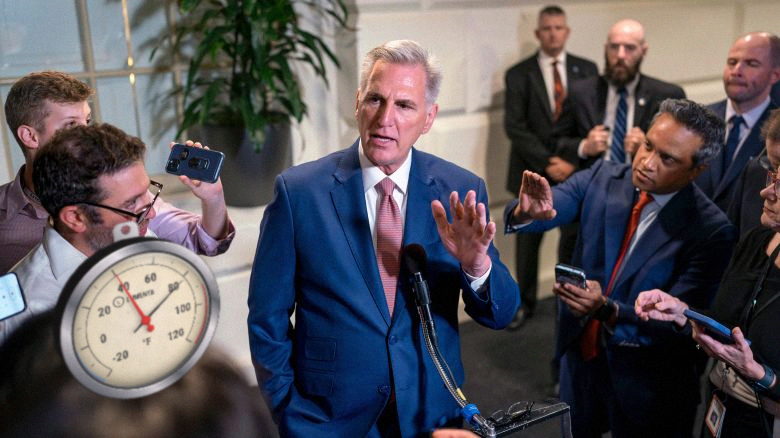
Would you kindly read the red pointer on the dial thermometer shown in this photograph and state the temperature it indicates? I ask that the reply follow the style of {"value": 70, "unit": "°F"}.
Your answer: {"value": 40, "unit": "°F"}
